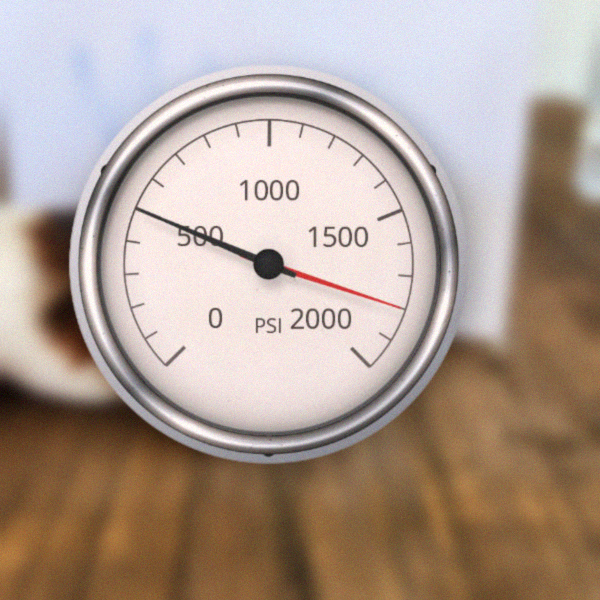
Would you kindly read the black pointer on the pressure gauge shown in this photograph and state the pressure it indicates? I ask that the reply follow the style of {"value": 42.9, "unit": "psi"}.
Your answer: {"value": 500, "unit": "psi"}
